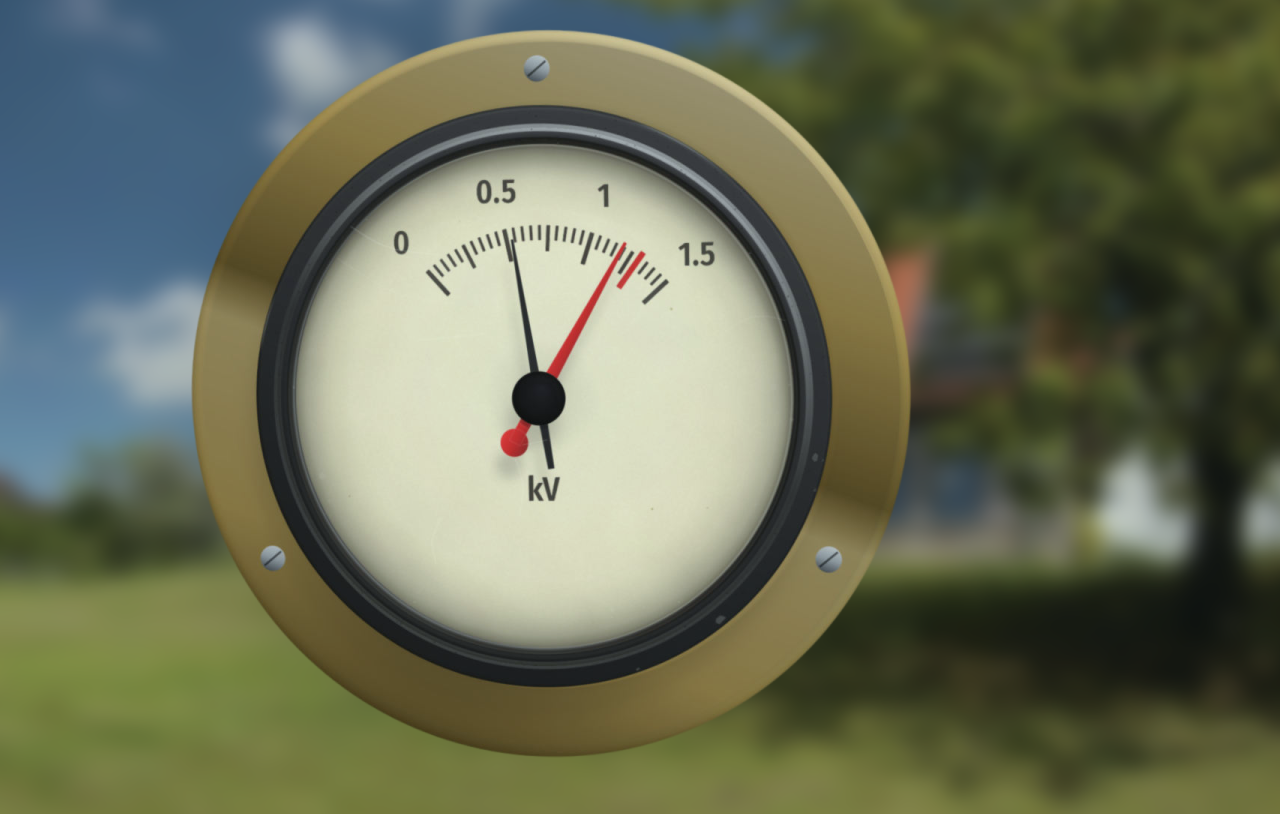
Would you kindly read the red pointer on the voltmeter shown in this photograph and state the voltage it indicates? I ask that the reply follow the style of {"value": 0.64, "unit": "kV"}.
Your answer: {"value": 1.2, "unit": "kV"}
